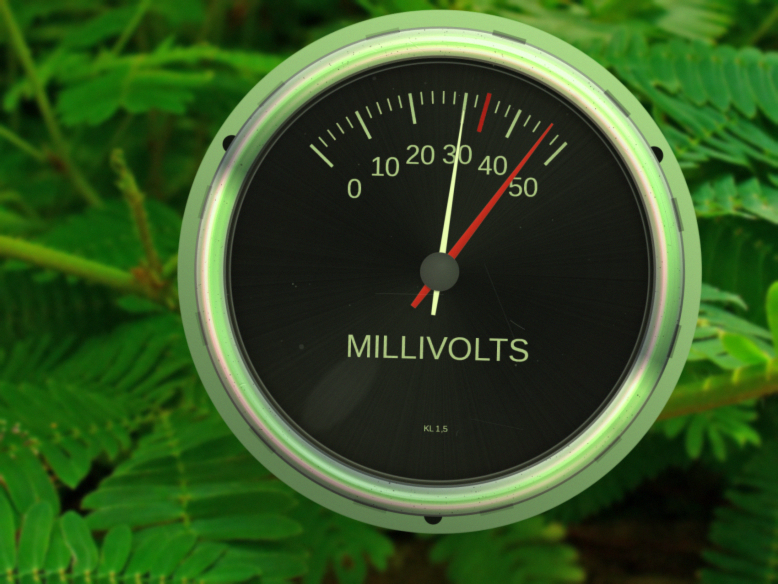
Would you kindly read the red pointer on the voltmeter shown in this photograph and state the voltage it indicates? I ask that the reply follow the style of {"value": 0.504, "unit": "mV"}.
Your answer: {"value": 46, "unit": "mV"}
